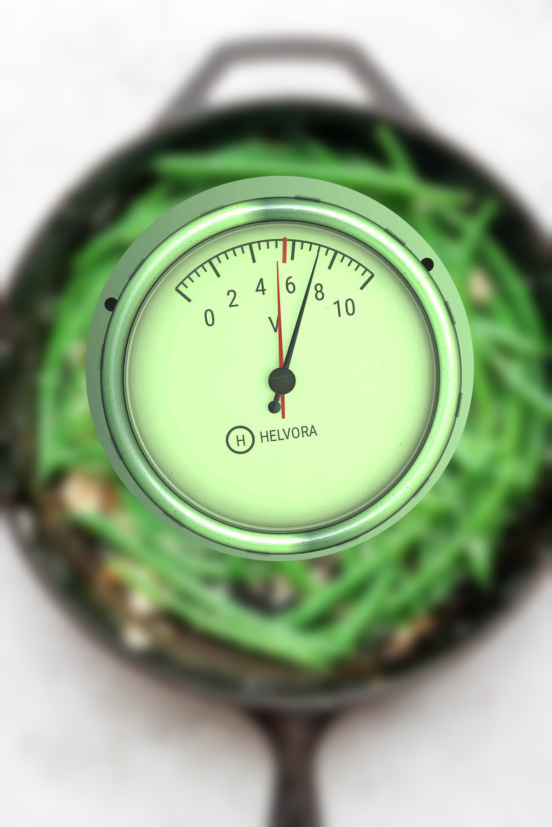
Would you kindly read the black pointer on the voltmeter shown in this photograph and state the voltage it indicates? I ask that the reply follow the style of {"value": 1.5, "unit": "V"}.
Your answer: {"value": 7.2, "unit": "V"}
